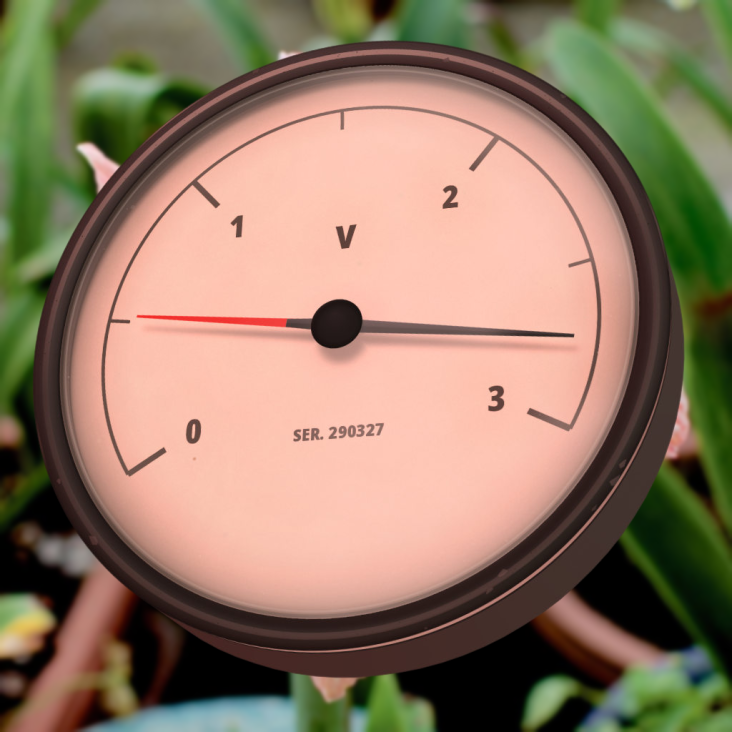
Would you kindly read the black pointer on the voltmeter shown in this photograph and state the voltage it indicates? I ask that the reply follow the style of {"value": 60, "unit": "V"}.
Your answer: {"value": 2.75, "unit": "V"}
